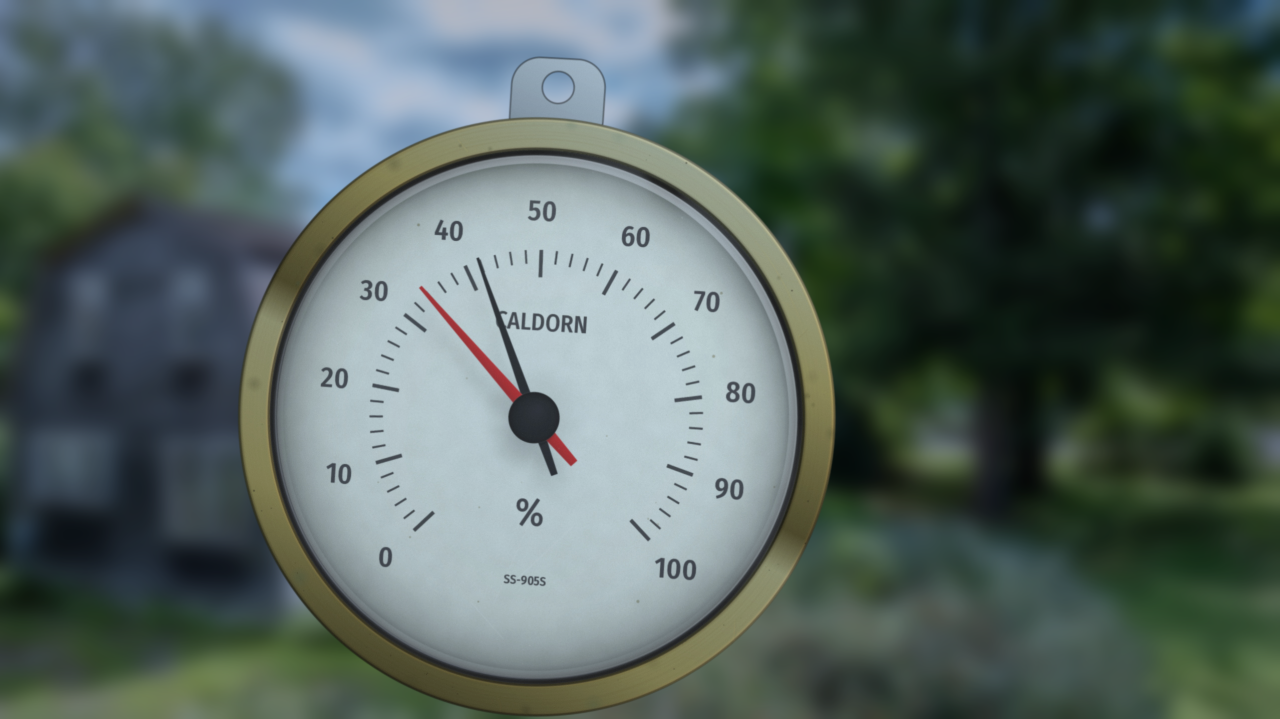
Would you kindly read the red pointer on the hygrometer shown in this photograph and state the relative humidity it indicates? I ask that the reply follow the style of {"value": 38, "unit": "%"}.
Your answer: {"value": 34, "unit": "%"}
